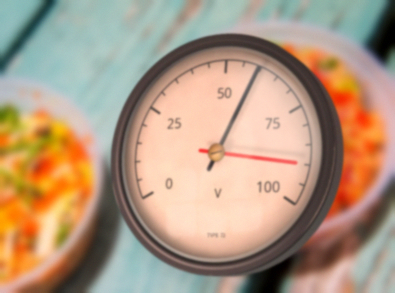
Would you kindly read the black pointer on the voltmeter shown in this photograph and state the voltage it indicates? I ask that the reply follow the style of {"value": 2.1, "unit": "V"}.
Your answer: {"value": 60, "unit": "V"}
